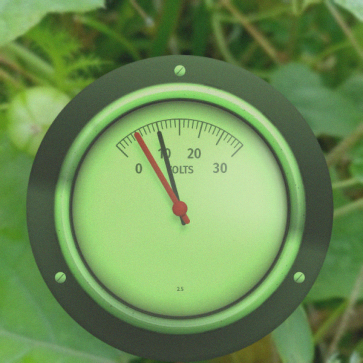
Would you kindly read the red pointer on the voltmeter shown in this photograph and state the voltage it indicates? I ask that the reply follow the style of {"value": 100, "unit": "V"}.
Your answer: {"value": 5, "unit": "V"}
